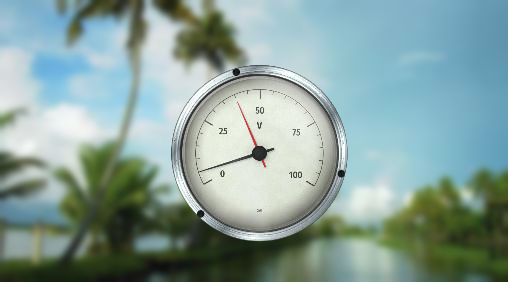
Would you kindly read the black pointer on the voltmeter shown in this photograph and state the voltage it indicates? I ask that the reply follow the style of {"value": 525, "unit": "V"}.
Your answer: {"value": 5, "unit": "V"}
